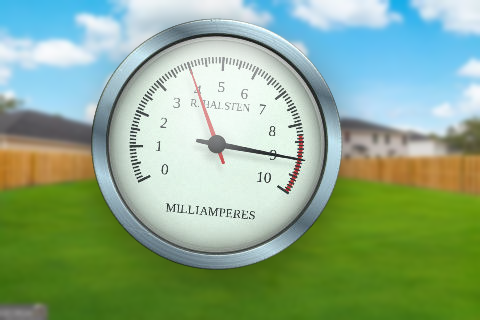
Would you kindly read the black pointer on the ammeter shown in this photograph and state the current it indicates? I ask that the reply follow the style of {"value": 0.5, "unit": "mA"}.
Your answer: {"value": 9, "unit": "mA"}
